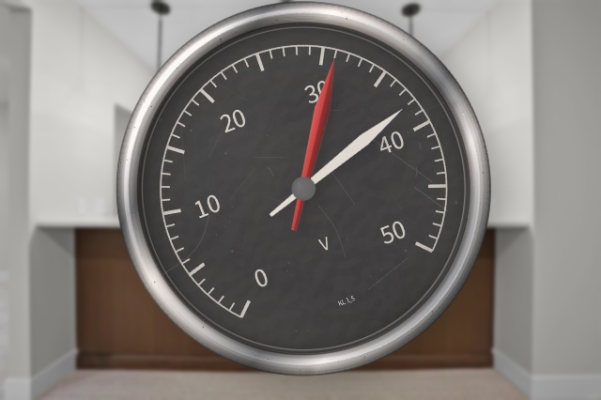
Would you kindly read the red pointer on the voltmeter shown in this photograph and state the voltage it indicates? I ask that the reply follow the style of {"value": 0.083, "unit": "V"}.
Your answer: {"value": 31, "unit": "V"}
